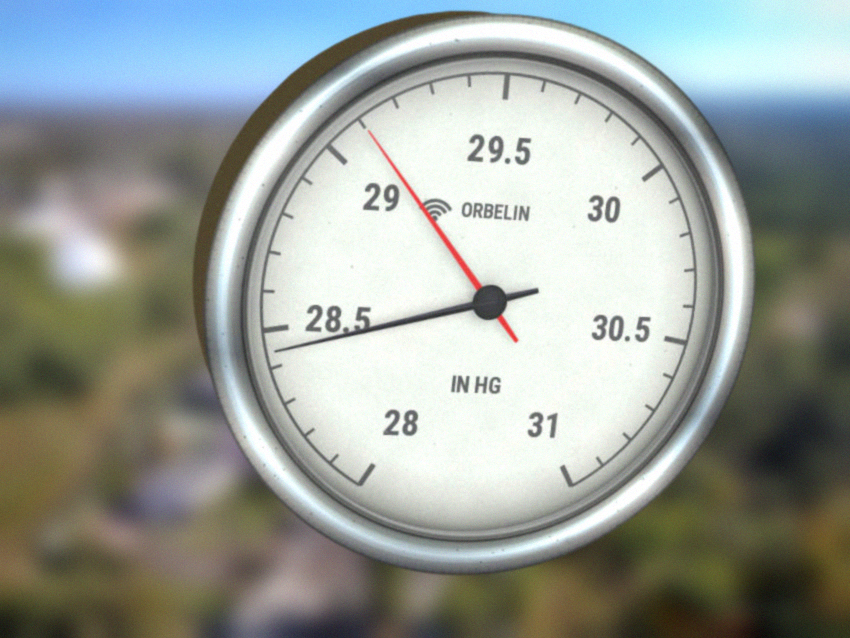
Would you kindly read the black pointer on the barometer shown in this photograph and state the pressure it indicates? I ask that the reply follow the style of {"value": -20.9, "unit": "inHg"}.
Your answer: {"value": 28.45, "unit": "inHg"}
